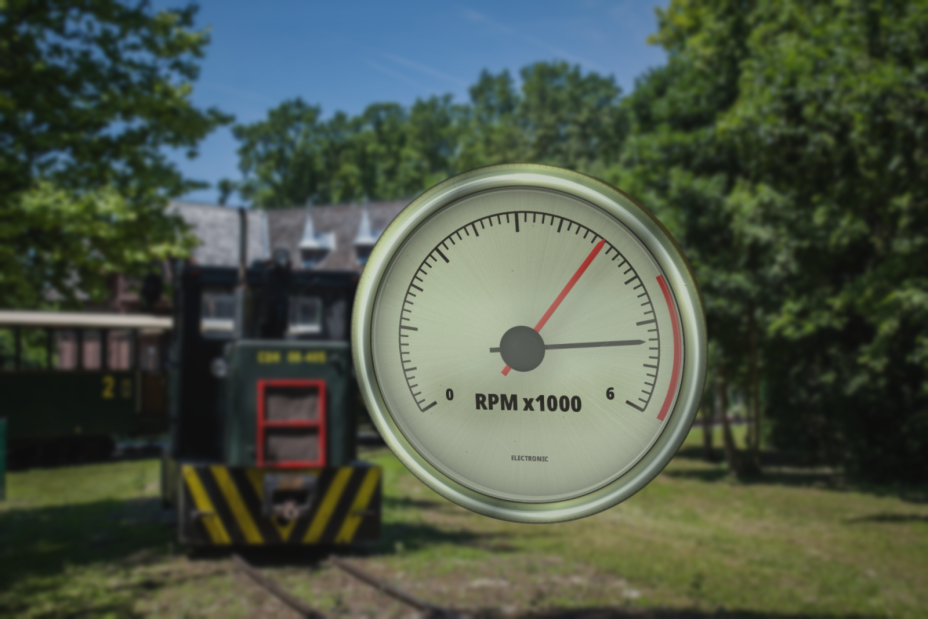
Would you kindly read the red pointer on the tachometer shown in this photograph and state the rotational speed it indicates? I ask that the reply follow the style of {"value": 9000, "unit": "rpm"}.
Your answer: {"value": 4000, "unit": "rpm"}
